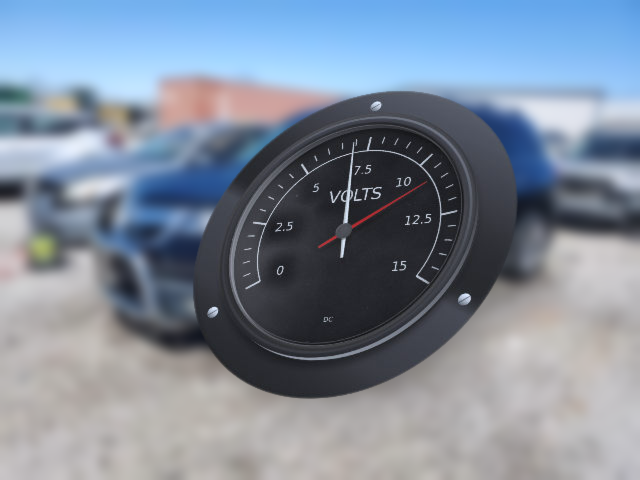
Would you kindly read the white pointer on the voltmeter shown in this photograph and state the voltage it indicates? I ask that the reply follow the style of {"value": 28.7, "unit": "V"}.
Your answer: {"value": 7, "unit": "V"}
